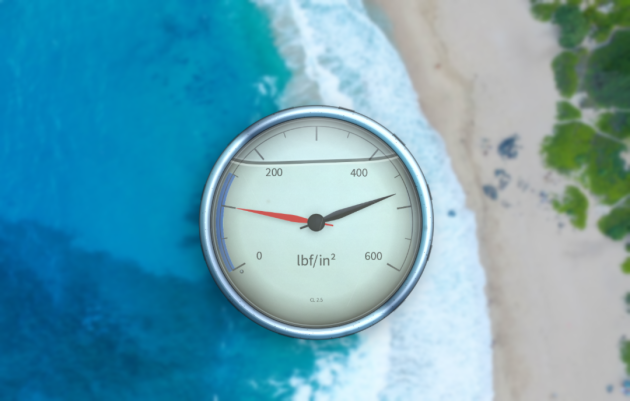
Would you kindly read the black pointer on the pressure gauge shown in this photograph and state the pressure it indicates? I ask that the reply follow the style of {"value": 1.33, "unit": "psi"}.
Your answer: {"value": 475, "unit": "psi"}
